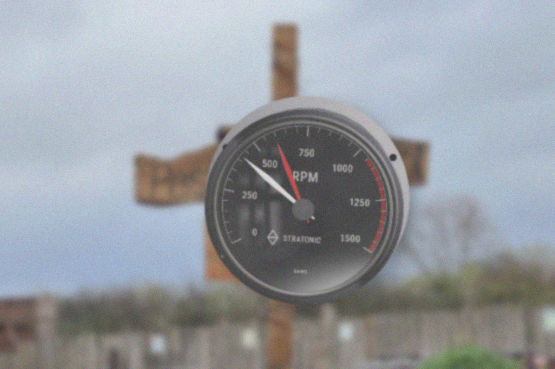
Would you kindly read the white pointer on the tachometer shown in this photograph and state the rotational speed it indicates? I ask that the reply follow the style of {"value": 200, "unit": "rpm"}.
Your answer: {"value": 425, "unit": "rpm"}
